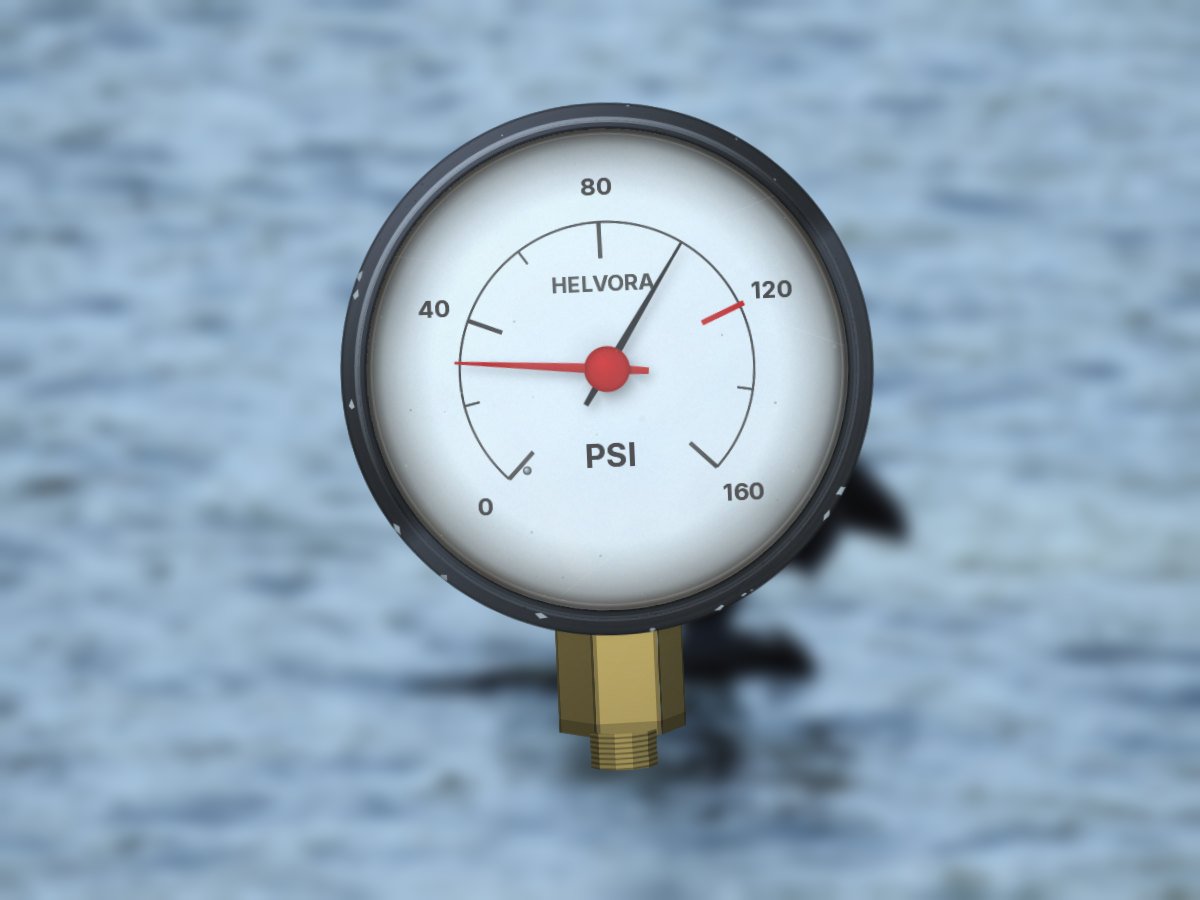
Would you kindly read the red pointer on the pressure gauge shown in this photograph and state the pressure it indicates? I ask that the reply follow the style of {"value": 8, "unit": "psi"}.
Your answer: {"value": 30, "unit": "psi"}
